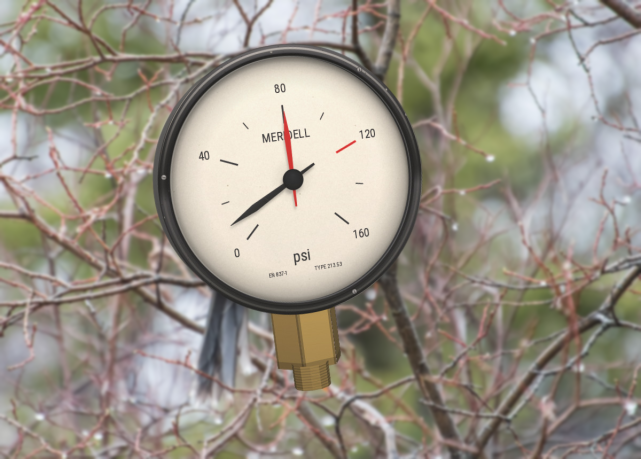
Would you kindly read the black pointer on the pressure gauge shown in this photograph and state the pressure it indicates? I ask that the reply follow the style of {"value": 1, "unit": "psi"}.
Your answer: {"value": 10, "unit": "psi"}
